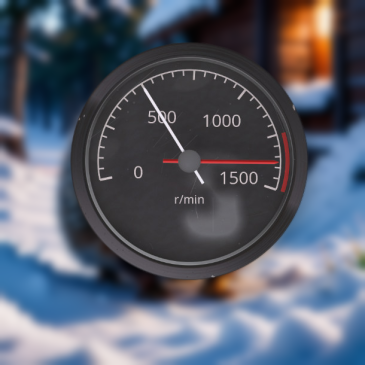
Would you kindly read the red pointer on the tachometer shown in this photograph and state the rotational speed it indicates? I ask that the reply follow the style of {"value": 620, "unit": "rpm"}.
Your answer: {"value": 1375, "unit": "rpm"}
